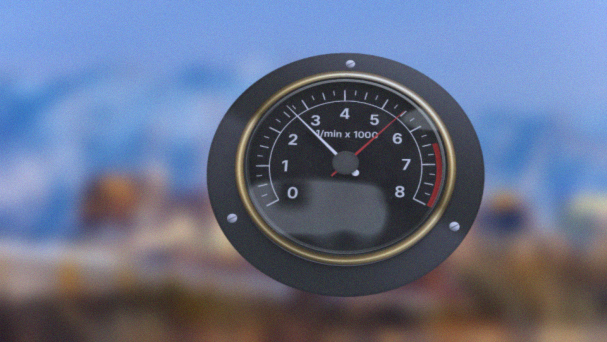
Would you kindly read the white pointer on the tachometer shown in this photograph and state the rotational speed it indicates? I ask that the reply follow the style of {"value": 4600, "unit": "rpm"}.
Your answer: {"value": 2625, "unit": "rpm"}
